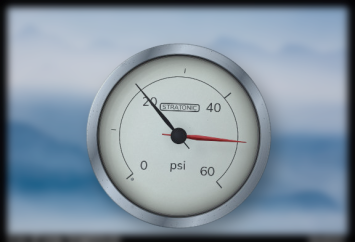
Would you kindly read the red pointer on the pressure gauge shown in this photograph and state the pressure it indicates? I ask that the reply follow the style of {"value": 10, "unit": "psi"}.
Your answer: {"value": 50, "unit": "psi"}
